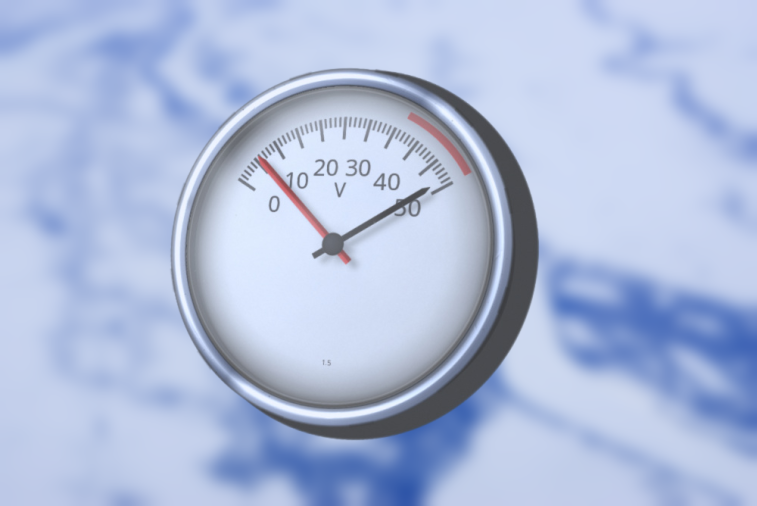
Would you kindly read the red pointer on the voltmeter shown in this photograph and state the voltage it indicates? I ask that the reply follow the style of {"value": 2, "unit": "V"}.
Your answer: {"value": 6, "unit": "V"}
